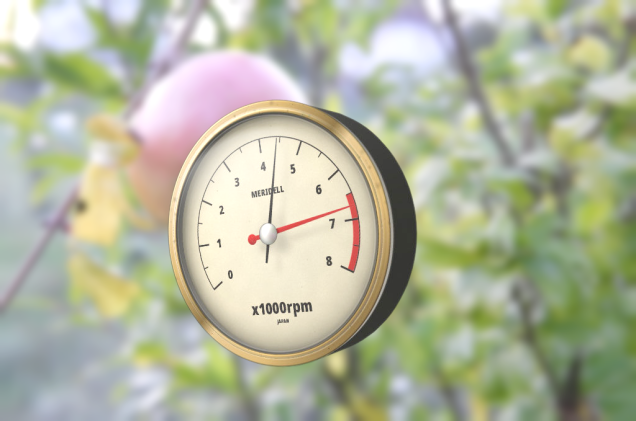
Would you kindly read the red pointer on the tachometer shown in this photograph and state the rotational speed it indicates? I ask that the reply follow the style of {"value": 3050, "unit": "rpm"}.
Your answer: {"value": 6750, "unit": "rpm"}
